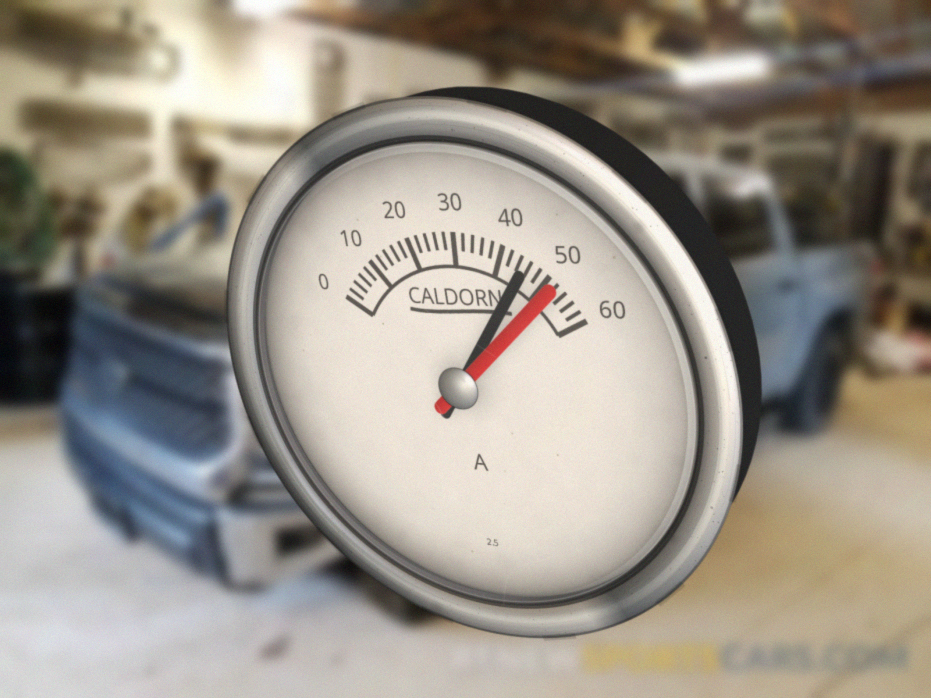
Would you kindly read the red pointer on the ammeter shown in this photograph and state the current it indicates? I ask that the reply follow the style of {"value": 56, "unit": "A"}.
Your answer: {"value": 52, "unit": "A"}
